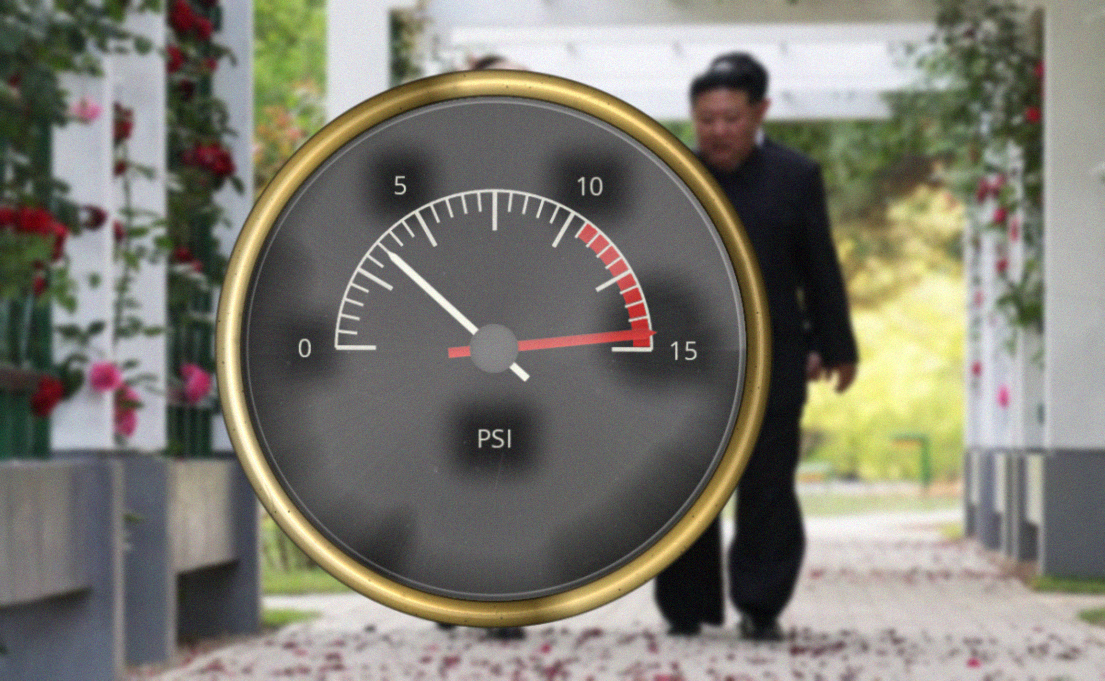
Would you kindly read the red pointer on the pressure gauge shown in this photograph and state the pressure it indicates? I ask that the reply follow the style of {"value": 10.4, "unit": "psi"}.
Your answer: {"value": 14.5, "unit": "psi"}
